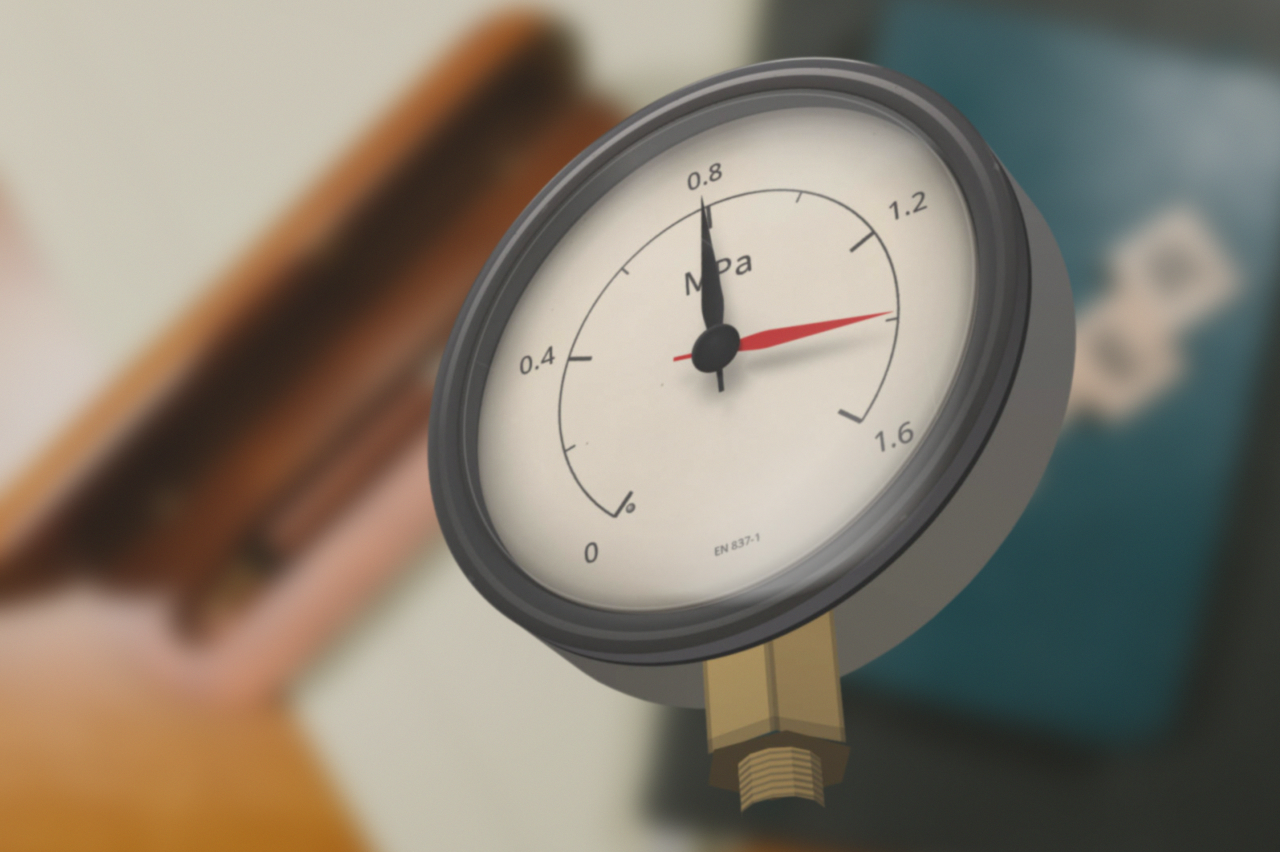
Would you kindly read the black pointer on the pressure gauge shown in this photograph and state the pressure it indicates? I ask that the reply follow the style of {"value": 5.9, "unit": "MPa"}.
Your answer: {"value": 0.8, "unit": "MPa"}
